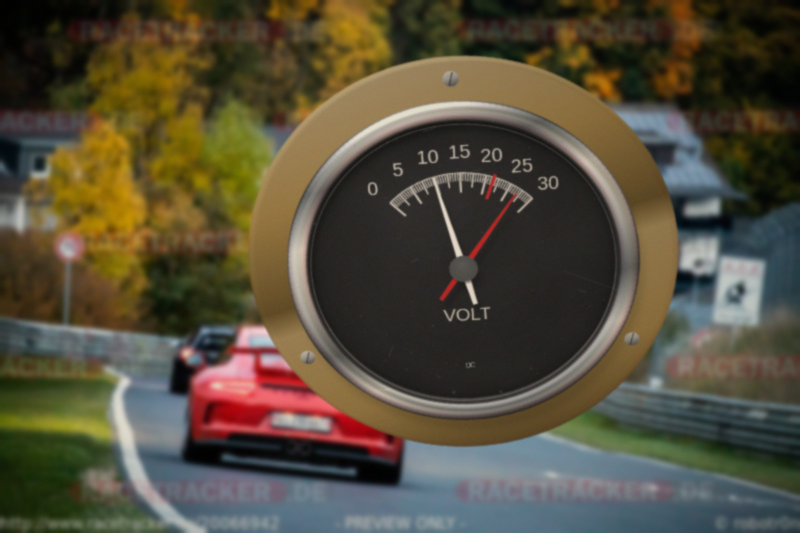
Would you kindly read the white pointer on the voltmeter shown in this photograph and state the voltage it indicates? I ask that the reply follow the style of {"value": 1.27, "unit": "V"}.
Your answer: {"value": 10, "unit": "V"}
